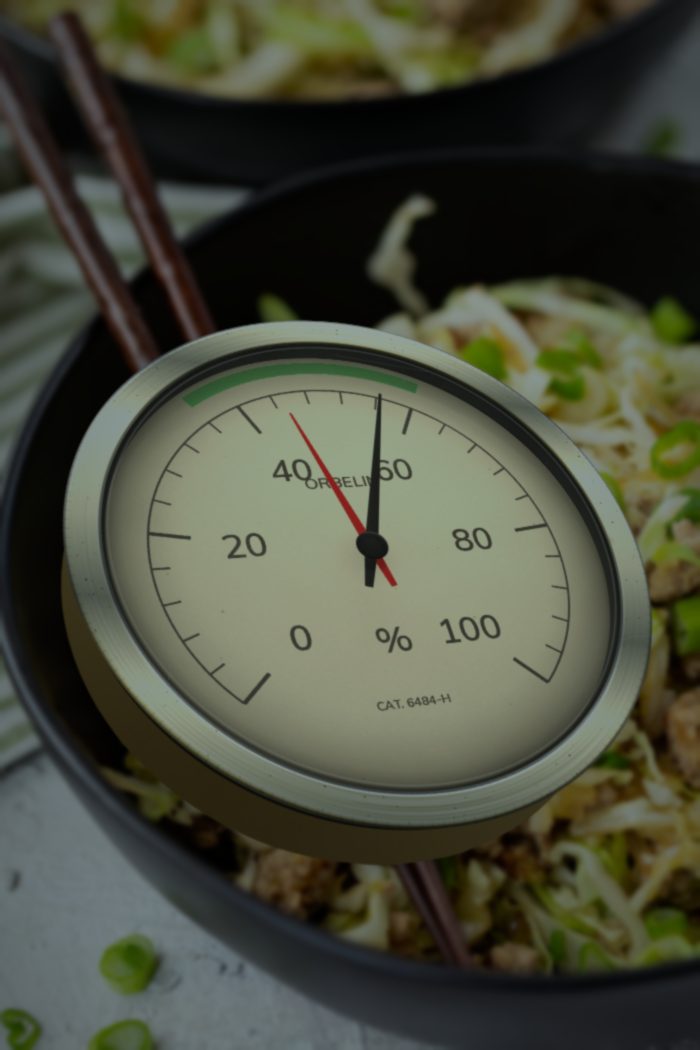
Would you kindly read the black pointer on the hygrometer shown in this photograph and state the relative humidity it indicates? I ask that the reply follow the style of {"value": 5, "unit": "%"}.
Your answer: {"value": 56, "unit": "%"}
